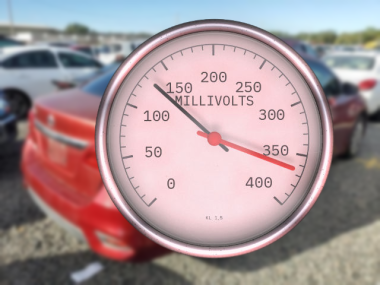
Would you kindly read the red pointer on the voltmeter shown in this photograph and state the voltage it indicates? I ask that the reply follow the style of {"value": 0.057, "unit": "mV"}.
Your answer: {"value": 365, "unit": "mV"}
